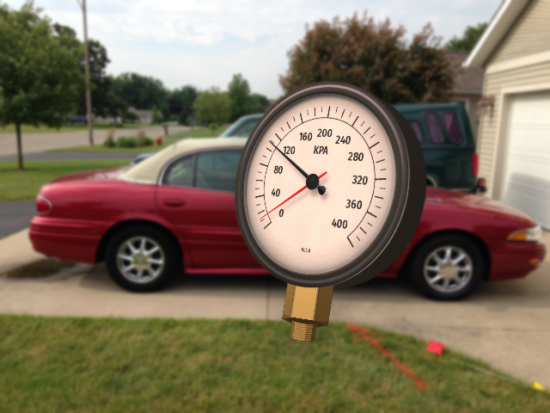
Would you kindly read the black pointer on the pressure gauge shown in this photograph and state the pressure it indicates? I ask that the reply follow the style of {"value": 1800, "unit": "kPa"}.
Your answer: {"value": 110, "unit": "kPa"}
